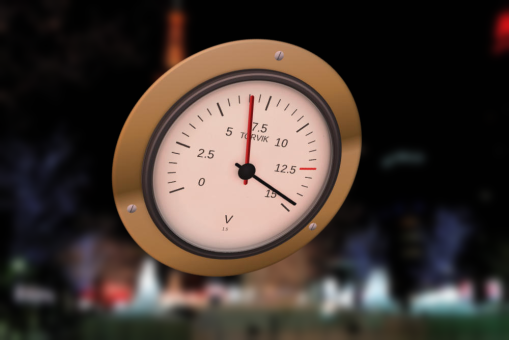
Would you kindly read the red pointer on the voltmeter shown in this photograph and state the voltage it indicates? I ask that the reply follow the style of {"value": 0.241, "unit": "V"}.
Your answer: {"value": 6.5, "unit": "V"}
